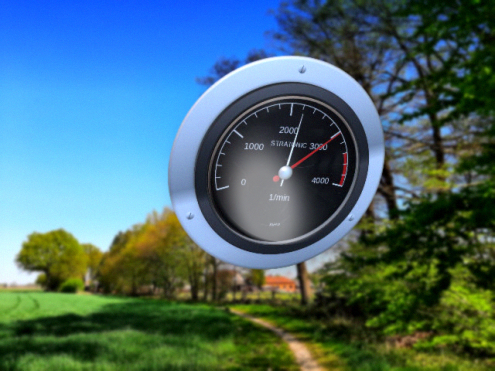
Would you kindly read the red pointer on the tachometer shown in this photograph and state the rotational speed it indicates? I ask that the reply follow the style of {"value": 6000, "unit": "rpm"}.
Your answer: {"value": 3000, "unit": "rpm"}
